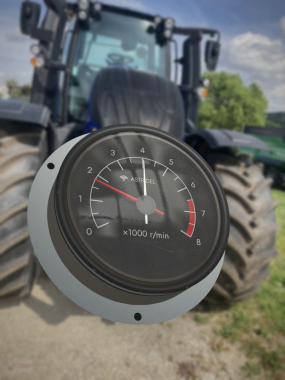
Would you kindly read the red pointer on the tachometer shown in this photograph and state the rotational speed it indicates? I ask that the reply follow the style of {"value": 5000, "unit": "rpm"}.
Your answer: {"value": 1750, "unit": "rpm"}
